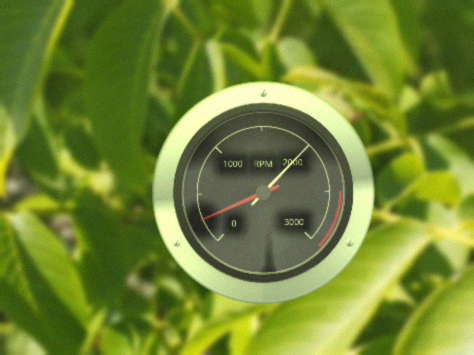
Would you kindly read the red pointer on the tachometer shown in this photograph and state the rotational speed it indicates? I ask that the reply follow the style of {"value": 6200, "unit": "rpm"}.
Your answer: {"value": 250, "unit": "rpm"}
